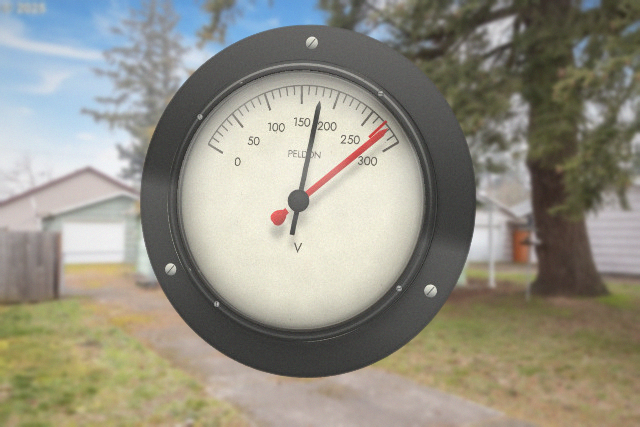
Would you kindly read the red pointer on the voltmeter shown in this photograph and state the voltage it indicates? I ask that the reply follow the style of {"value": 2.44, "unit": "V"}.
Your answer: {"value": 280, "unit": "V"}
